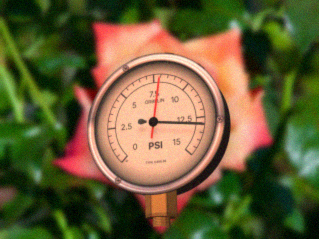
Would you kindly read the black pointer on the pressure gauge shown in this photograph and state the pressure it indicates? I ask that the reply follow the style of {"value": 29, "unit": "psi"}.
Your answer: {"value": 13, "unit": "psi"}
